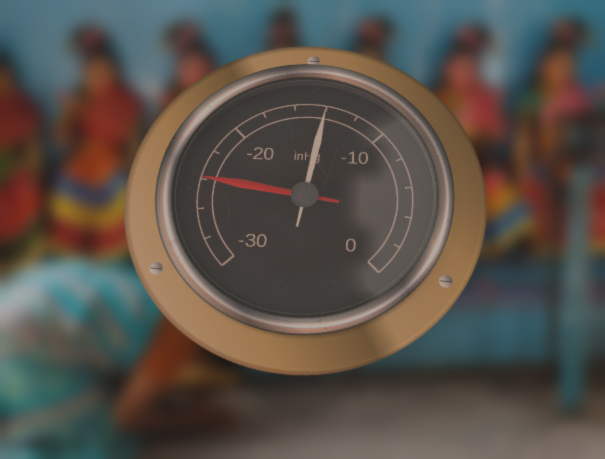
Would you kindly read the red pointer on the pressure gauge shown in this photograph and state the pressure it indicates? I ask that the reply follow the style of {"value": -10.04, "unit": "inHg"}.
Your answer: {"value": -24, "unit": "inHg"}
